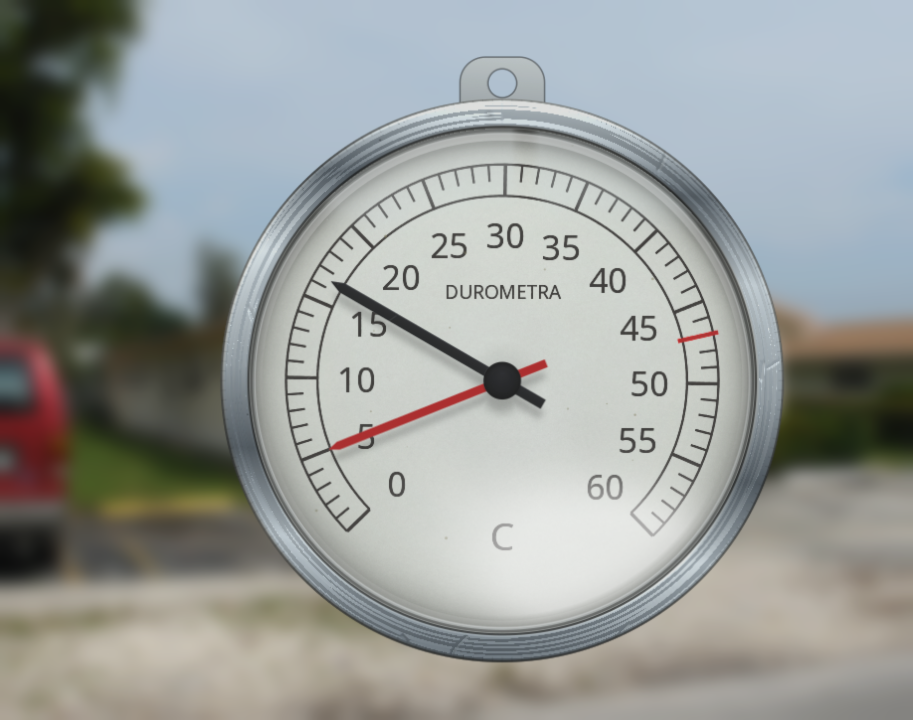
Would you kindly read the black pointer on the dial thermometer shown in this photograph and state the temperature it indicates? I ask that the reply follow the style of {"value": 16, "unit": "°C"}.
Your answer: {"value": 16.5, "unit": "°C"}
